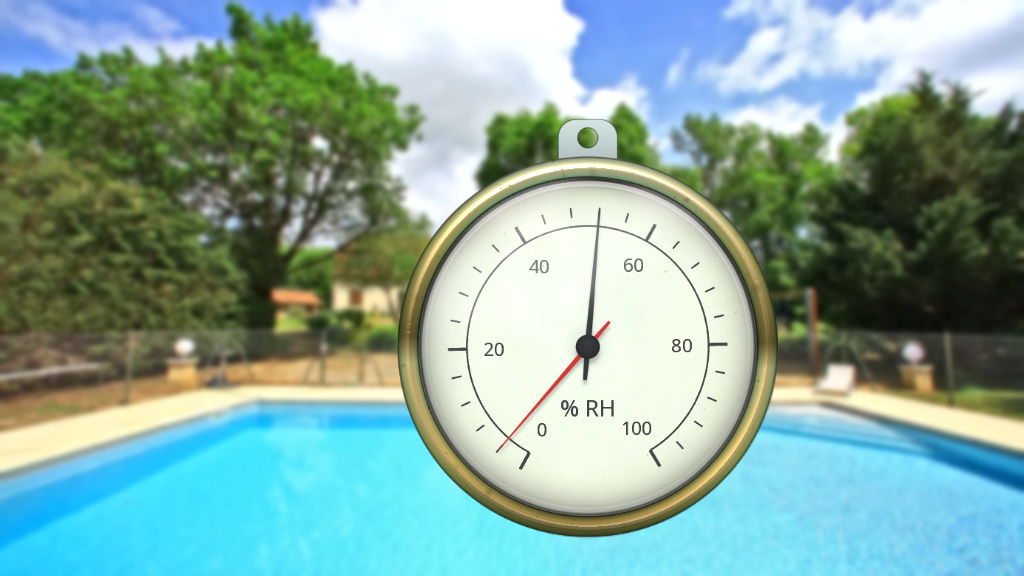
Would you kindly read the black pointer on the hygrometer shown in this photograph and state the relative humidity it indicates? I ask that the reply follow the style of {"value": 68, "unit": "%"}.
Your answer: {"value": 52, "unit": "%"}
